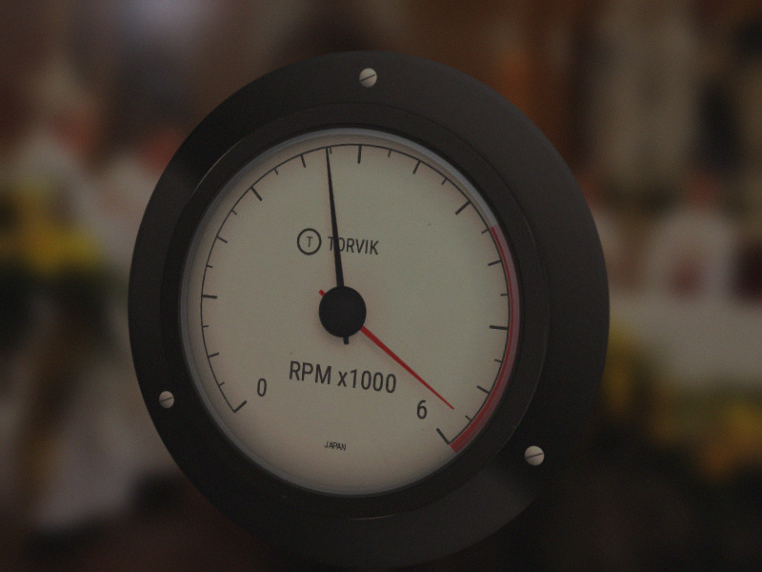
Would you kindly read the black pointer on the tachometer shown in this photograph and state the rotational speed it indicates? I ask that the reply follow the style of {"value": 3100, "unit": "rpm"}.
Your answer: {"value": 2750, "unit": "rpm"}
